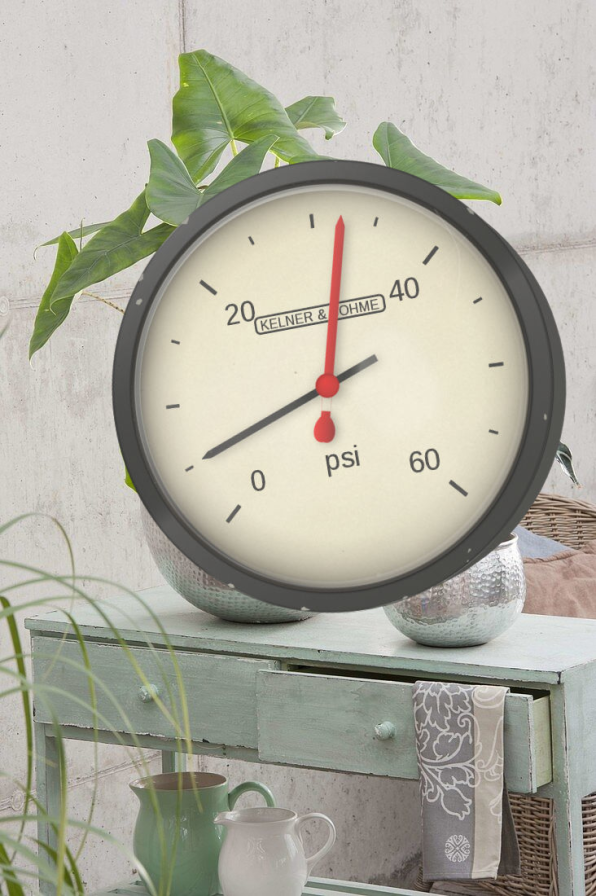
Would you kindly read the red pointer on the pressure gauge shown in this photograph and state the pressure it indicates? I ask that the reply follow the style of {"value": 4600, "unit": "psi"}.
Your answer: {"value": 32.5, "unit": "psi"}
